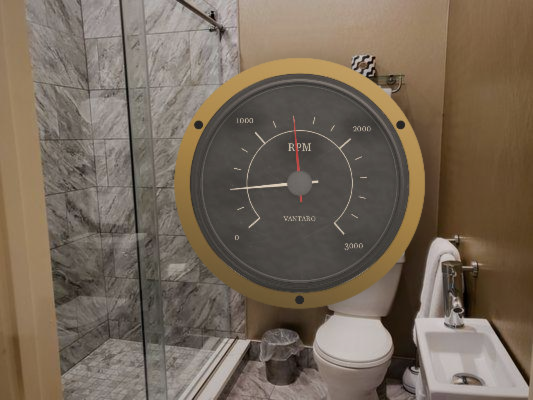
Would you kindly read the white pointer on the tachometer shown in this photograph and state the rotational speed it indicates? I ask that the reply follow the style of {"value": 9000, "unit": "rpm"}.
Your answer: {"value": 400, "unit": "rpm"}
